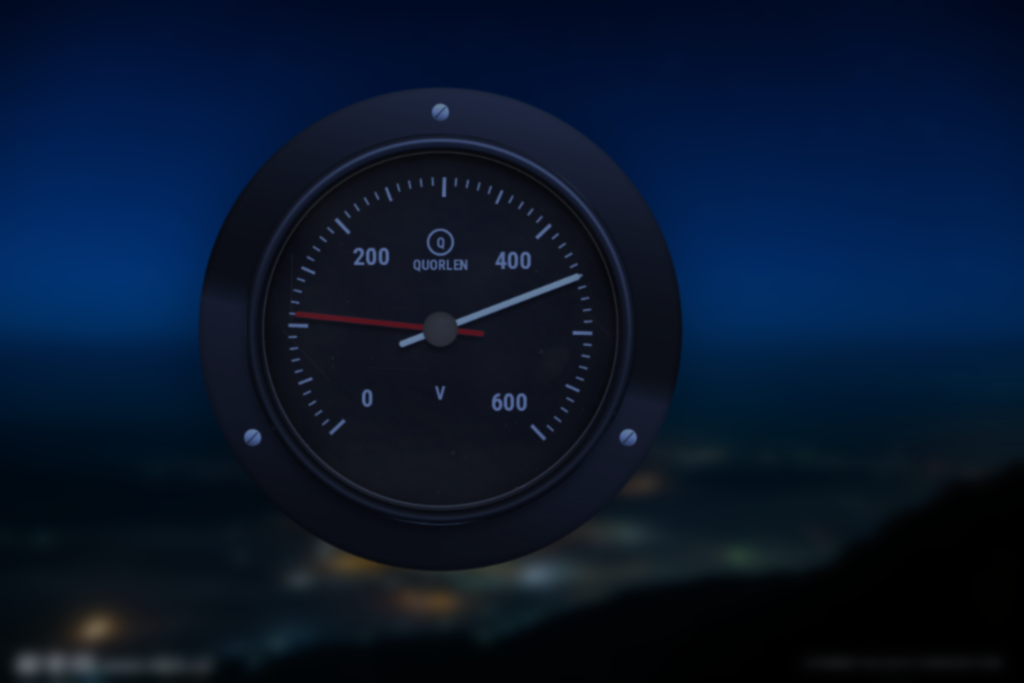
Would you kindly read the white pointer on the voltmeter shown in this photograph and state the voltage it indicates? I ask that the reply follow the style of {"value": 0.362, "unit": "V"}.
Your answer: {"value": 450, "unit": "V"}
